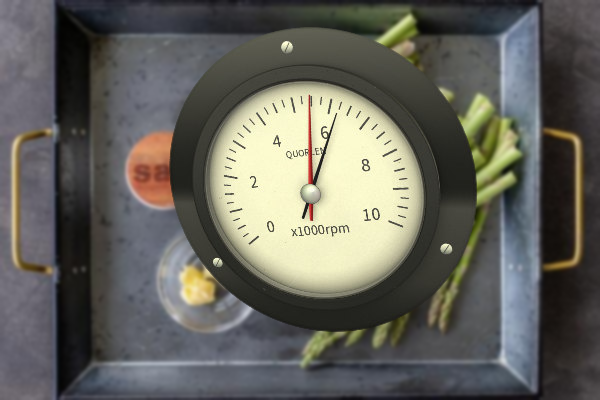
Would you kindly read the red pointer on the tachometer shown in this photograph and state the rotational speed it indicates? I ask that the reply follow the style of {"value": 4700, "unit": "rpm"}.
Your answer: {"value": 5500, "unit": "rpm"}
